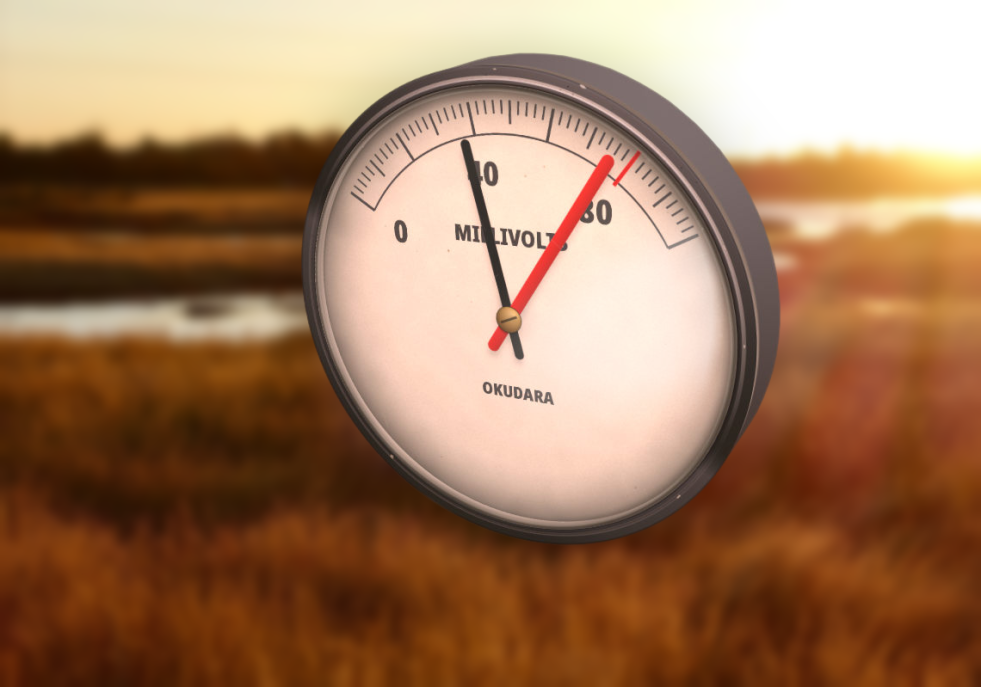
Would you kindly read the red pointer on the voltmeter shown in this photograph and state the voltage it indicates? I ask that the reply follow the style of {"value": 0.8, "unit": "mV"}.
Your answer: {"value": 76, "unit": "mV"}
